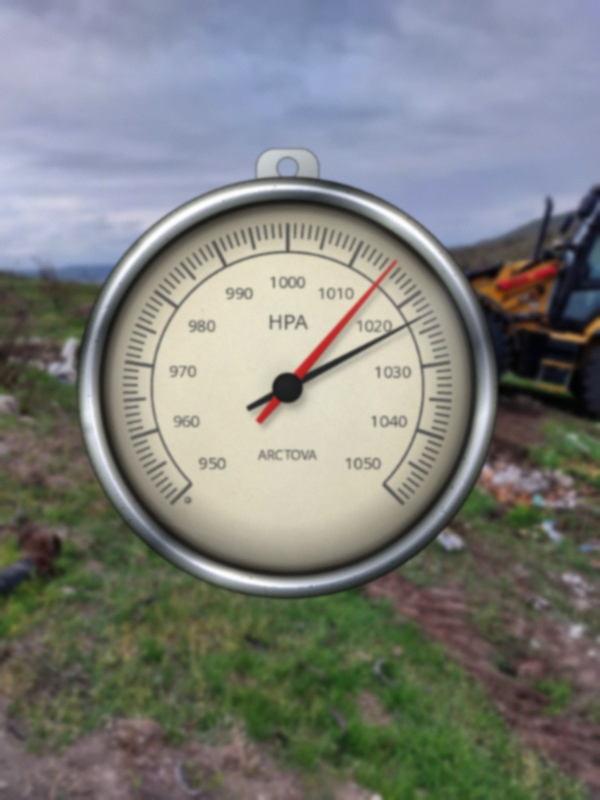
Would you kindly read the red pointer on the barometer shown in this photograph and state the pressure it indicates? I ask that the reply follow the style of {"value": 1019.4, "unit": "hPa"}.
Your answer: {"value": 1015, "unit": "hPa"}
